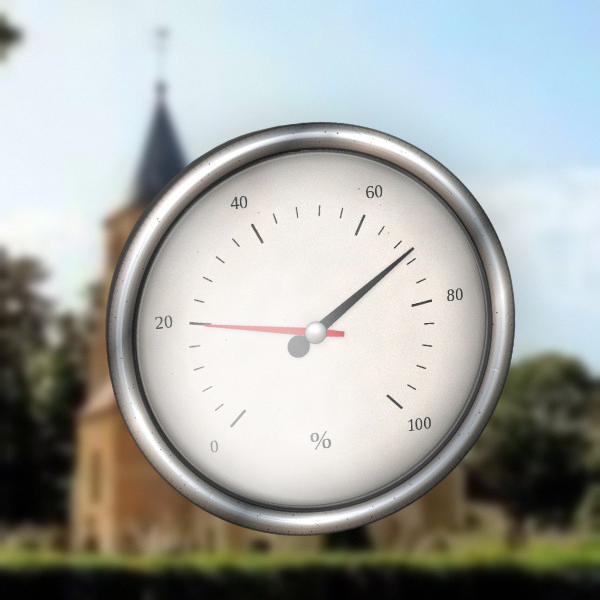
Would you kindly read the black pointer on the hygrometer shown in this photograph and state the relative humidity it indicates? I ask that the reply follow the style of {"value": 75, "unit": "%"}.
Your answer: {"value": 70, "unit": "%"}
